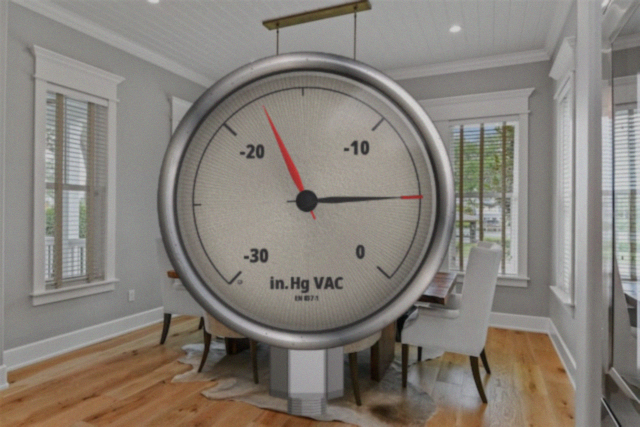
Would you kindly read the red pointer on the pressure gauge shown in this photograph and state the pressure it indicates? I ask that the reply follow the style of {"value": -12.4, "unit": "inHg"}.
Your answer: {"value": -17.5, "unit": "inHg"}
